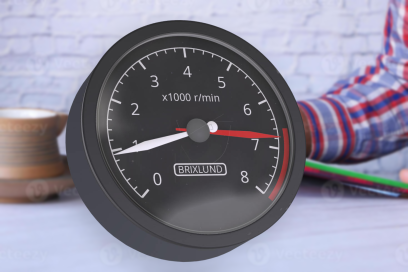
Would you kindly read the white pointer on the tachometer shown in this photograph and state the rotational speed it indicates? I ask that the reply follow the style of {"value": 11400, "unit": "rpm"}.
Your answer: {"value": 900, "unit": "rpm"}
